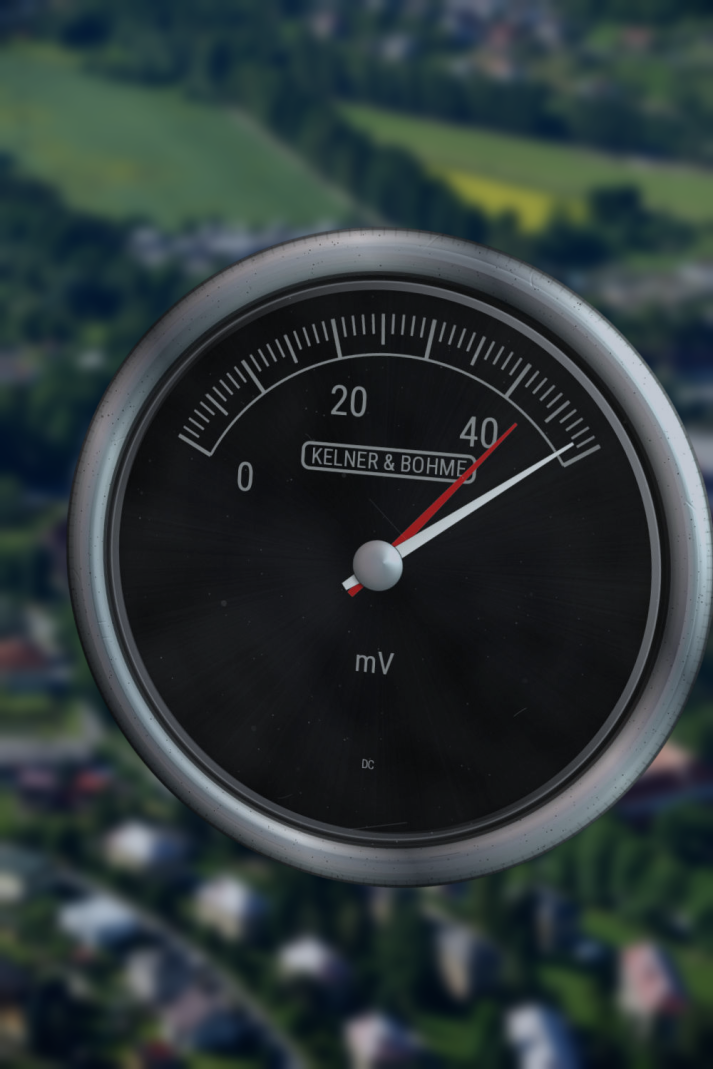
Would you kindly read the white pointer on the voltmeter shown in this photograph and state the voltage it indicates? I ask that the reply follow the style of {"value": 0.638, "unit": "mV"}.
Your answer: {"value": 48.5, "unit": "mV"}
